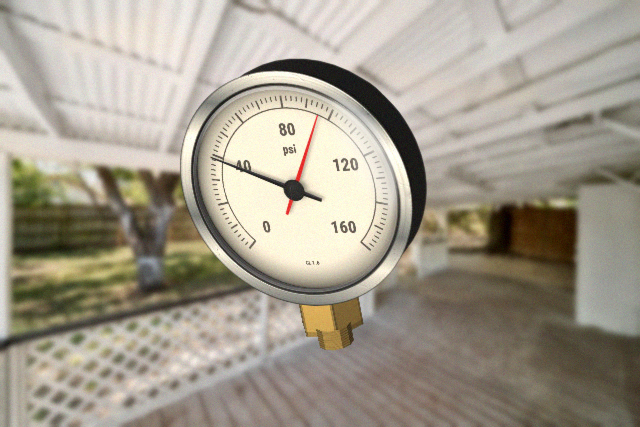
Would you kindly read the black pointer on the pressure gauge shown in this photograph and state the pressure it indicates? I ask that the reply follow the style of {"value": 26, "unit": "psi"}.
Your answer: {"value": 40, "unit": "psi"}
